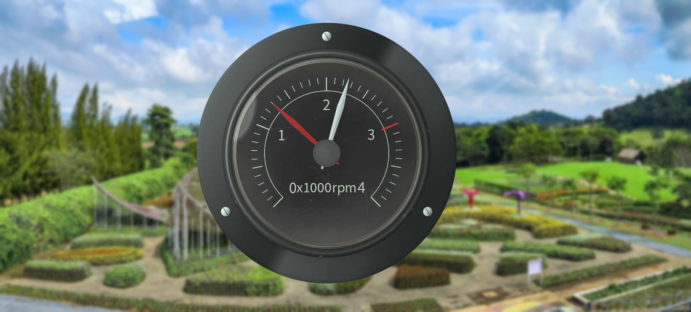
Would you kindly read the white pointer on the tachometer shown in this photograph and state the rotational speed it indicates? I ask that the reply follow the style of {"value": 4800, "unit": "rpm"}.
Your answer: {"value": 2250, "unit": "rpm"}
